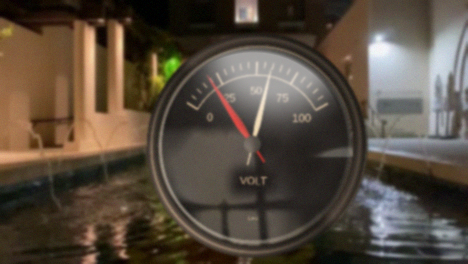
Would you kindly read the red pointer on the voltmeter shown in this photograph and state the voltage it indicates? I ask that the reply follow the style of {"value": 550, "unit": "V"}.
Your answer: {"value": 20, "unit": "V"}
